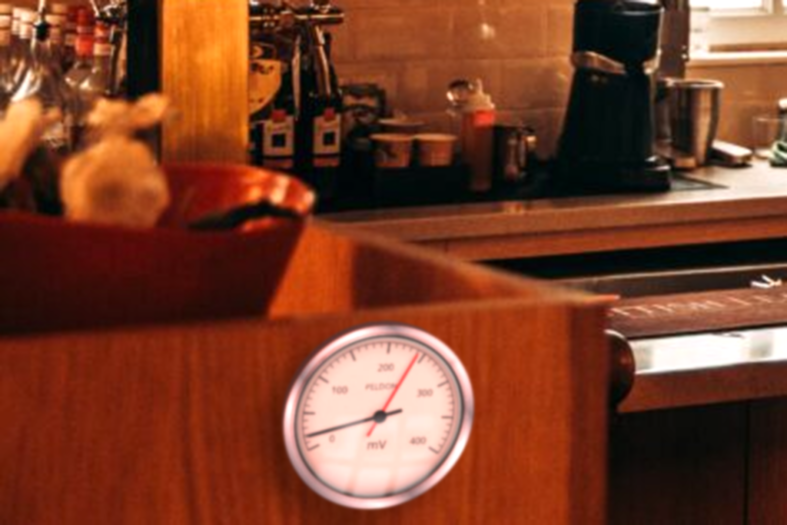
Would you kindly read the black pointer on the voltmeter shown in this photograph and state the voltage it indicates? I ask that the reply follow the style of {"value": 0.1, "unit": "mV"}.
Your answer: {"value": 20, "unit": "mV"}
